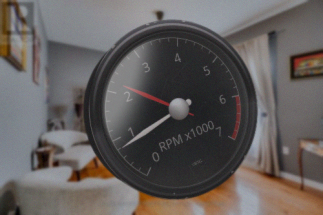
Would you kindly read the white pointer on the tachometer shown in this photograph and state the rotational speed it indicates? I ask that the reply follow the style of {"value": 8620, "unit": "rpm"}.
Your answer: {"value": 800, "unit": "rpm"}
